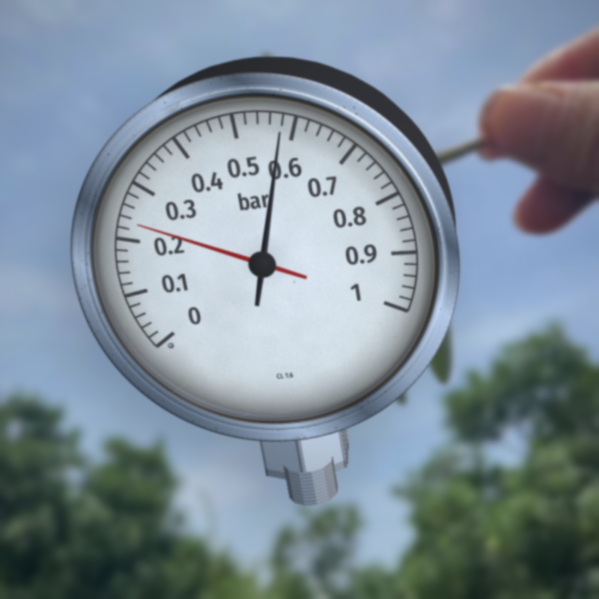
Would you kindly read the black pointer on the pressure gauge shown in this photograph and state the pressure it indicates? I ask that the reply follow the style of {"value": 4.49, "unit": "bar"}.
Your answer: {"value": 0.58, "unit": "bar"}
